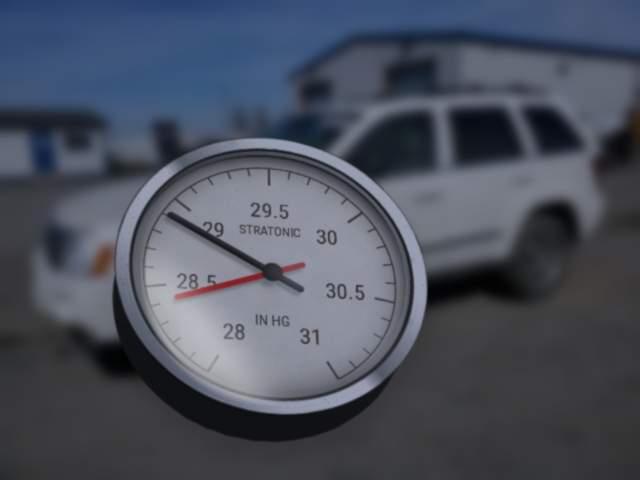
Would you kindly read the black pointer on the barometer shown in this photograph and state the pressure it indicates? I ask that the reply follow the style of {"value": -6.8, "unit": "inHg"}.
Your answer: {"value": 28.9, "unit": "inHg"}
